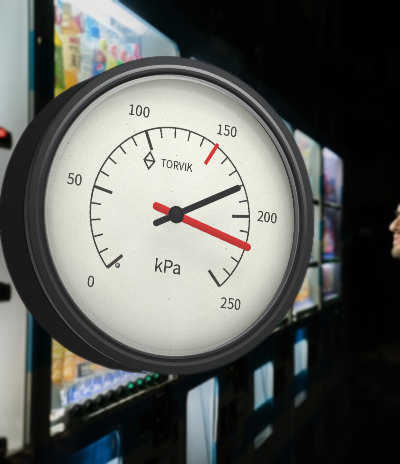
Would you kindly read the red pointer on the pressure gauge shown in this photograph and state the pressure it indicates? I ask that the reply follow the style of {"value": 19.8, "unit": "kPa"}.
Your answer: {"value": 220, "unit": "kPa"}
